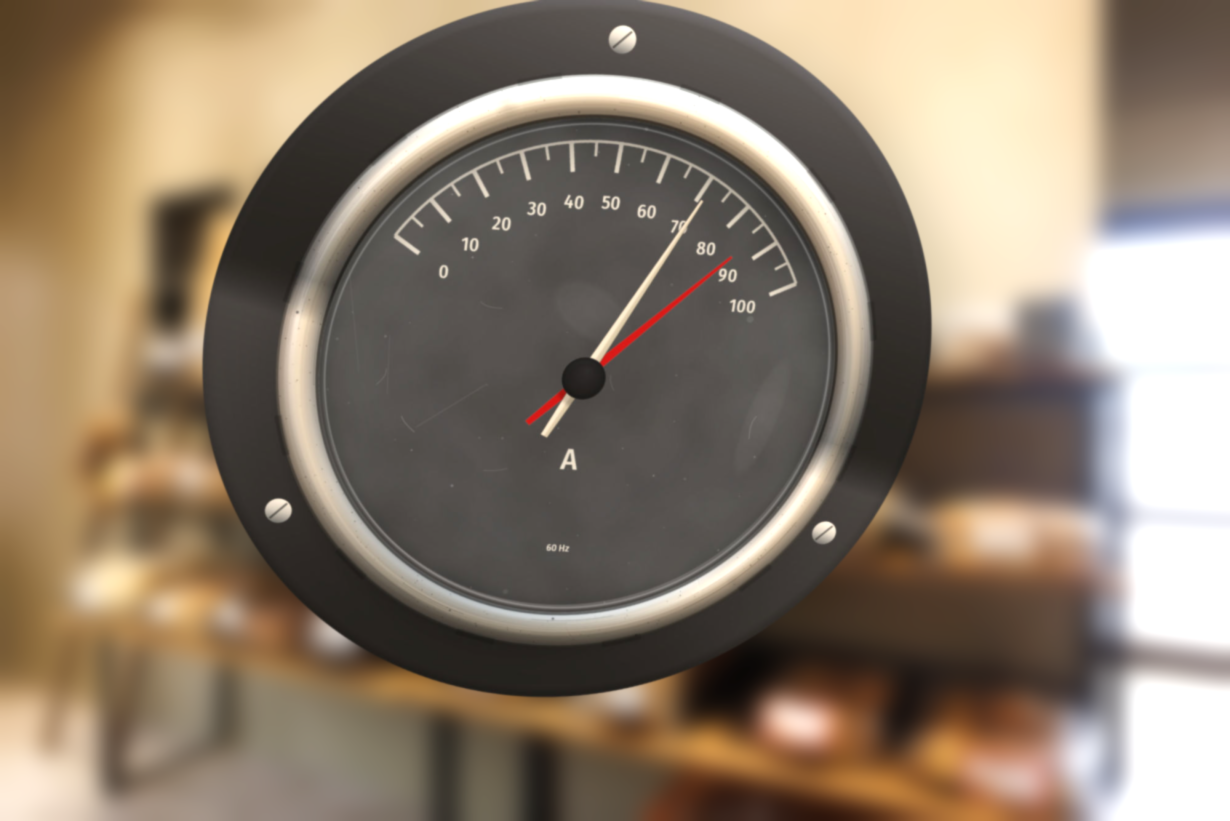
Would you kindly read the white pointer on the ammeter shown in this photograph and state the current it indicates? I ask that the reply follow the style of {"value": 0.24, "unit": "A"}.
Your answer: {"value": 70, "unit": "A"}
